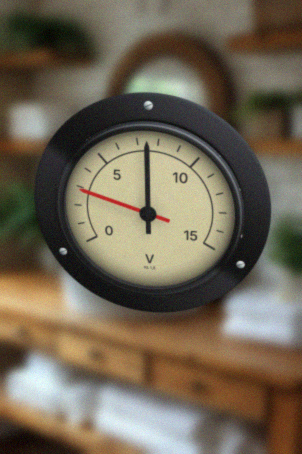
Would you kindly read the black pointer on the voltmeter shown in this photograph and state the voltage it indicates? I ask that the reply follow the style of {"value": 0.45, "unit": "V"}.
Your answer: {"value": 7.5, "unit": "V"}
